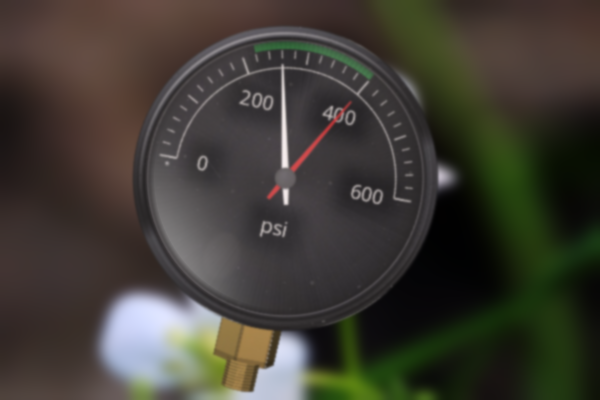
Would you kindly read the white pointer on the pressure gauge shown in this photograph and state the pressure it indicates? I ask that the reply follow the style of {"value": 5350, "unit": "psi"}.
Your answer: {"value": 260, "unit": "psi"}
